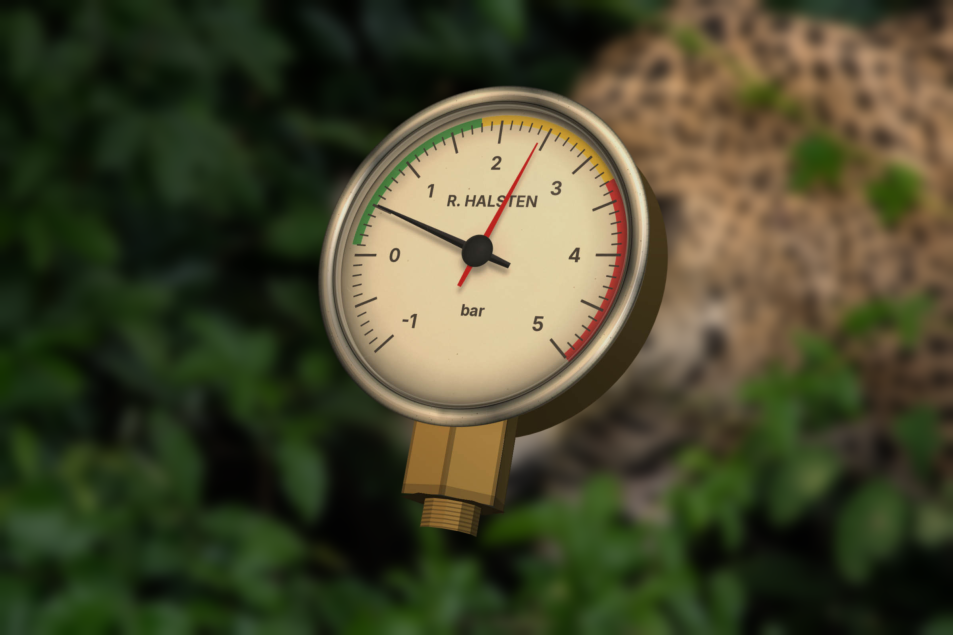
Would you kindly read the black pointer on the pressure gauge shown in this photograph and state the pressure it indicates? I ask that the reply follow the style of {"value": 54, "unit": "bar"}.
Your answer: {"value": 0.5, "unit": "bar"}
